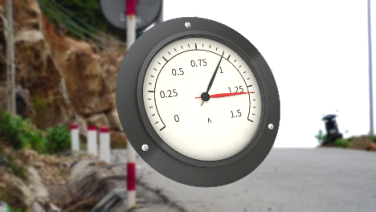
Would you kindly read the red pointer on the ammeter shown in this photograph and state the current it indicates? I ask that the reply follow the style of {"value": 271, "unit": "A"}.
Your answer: {"value": 1.3, "unit": "A"}
